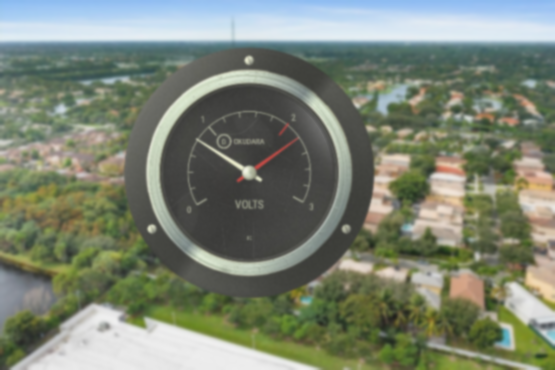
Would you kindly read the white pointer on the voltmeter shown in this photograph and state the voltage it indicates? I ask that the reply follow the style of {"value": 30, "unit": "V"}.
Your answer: {"value": 0.8, "unit": "V"}
